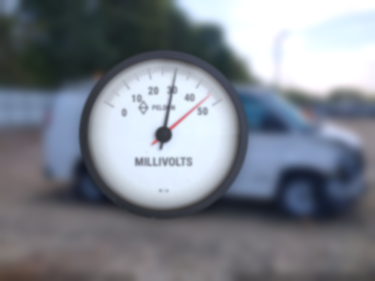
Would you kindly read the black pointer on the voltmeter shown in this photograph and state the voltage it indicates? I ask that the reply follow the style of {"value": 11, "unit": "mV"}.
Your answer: {"value": 30, "unit": "mV"}
